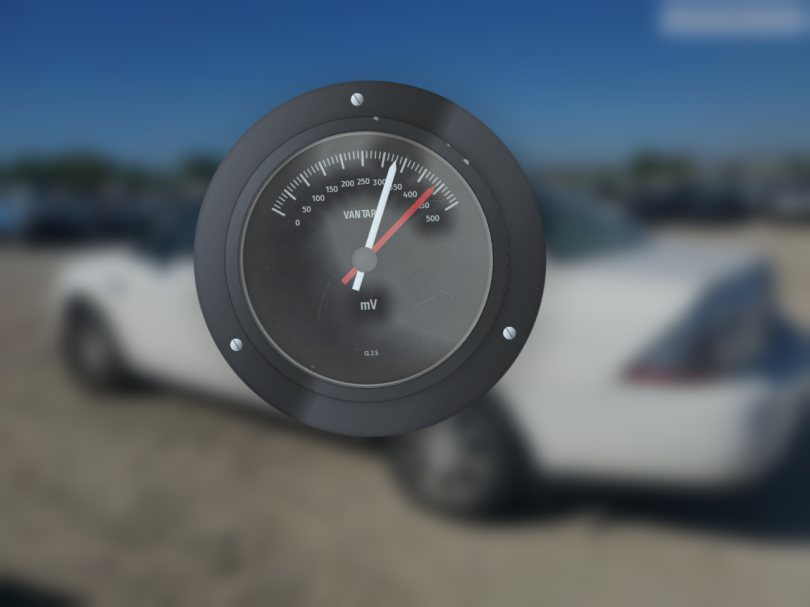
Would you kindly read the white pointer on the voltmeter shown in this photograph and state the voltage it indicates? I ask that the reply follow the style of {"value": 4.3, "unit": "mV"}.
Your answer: {"value": 330, "unit": "mV"}
